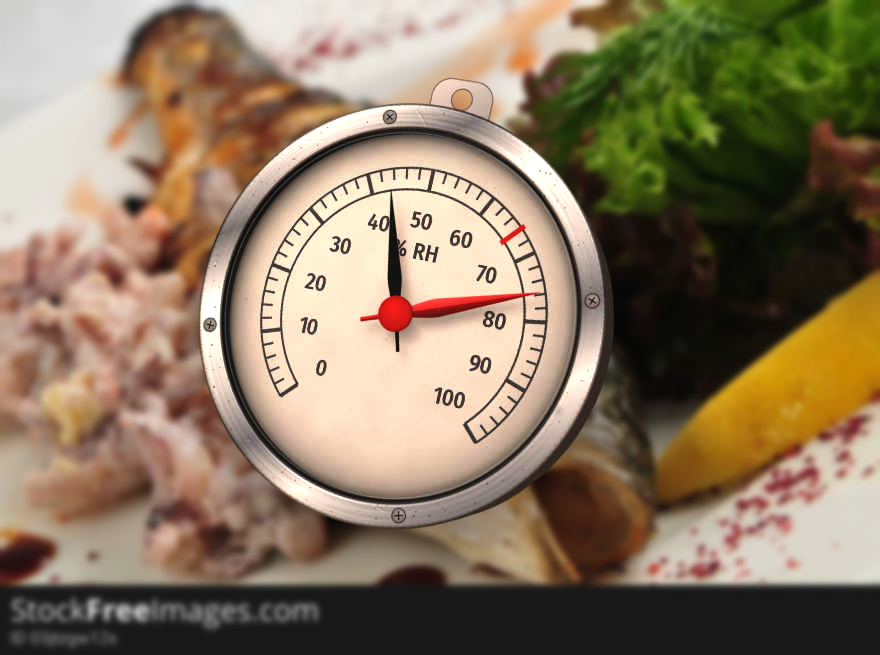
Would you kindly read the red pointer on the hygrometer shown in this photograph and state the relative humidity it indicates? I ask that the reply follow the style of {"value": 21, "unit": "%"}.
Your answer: {"value": 76, "unit": "%"}
